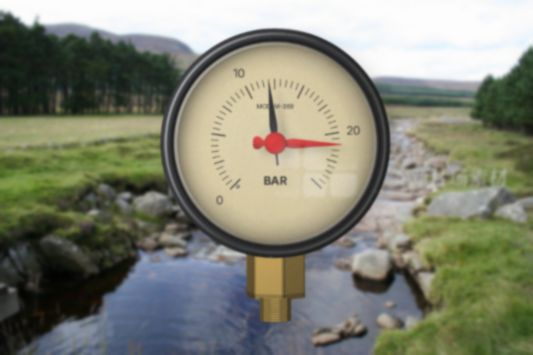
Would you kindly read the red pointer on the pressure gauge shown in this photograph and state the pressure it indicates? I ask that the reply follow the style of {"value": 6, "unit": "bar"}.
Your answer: {"value": 21, "unit": "bar"}
